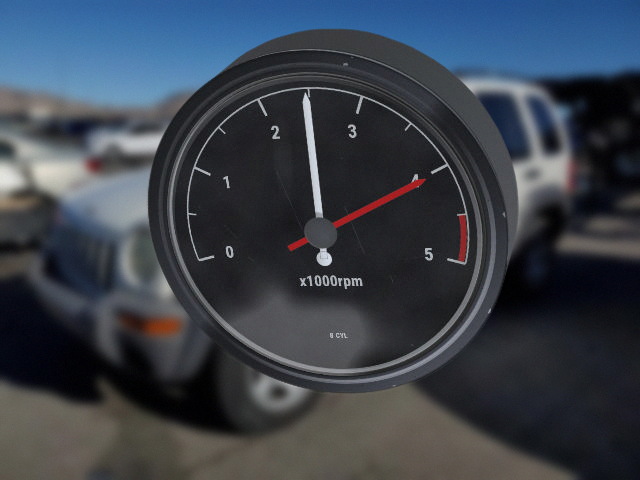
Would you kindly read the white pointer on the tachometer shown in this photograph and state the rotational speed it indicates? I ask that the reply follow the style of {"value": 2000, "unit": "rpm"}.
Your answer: {"value": 2500, "unit": "rpm"}
